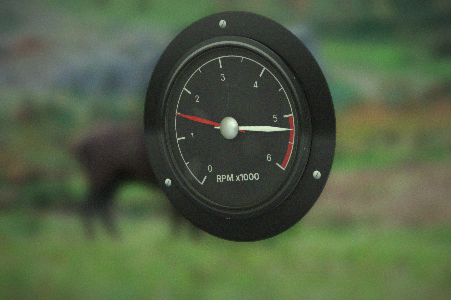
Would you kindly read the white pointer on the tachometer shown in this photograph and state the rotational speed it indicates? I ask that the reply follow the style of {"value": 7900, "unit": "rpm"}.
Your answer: {"value": 5250, "unit": "rpm"}
